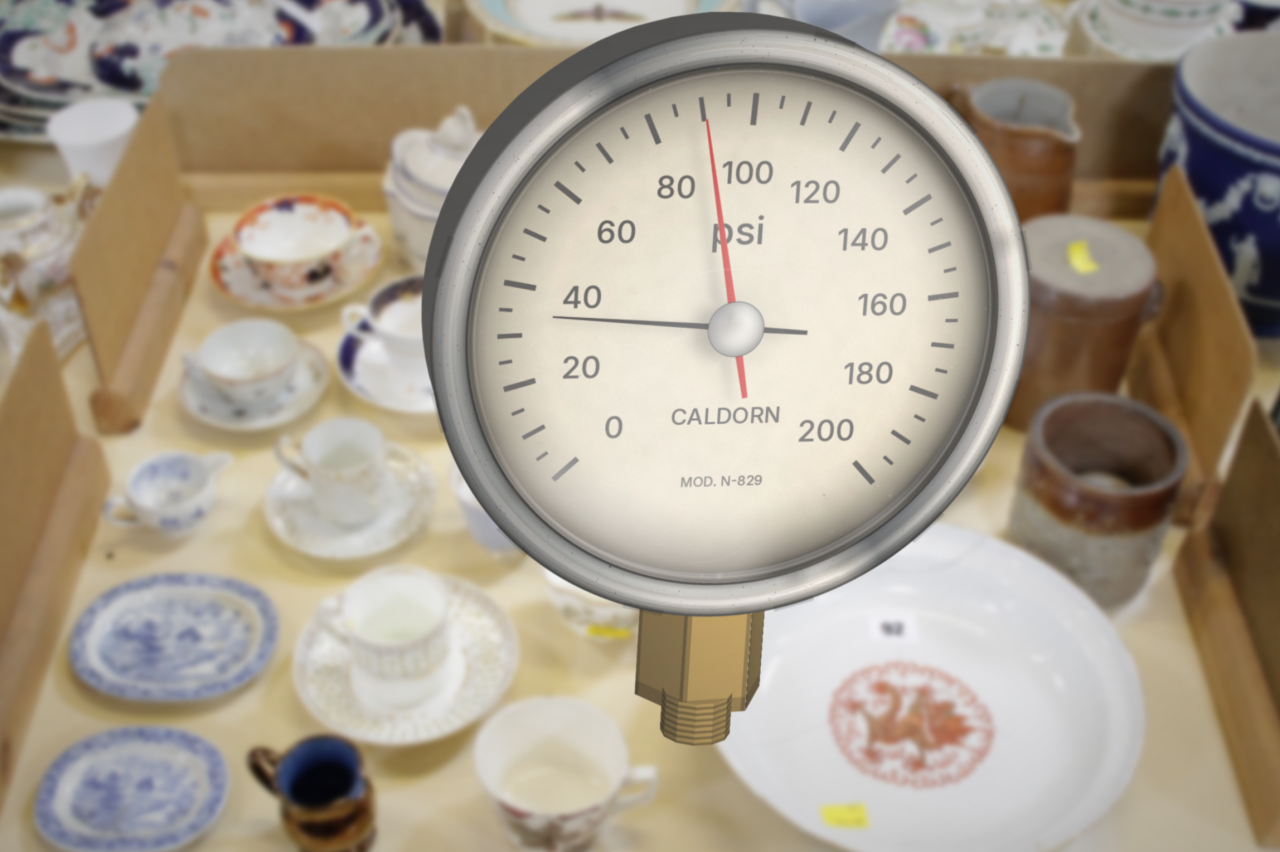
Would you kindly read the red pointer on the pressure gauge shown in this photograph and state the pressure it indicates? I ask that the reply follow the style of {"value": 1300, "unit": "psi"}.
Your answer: {"value": 90, "unit": "psi"}
